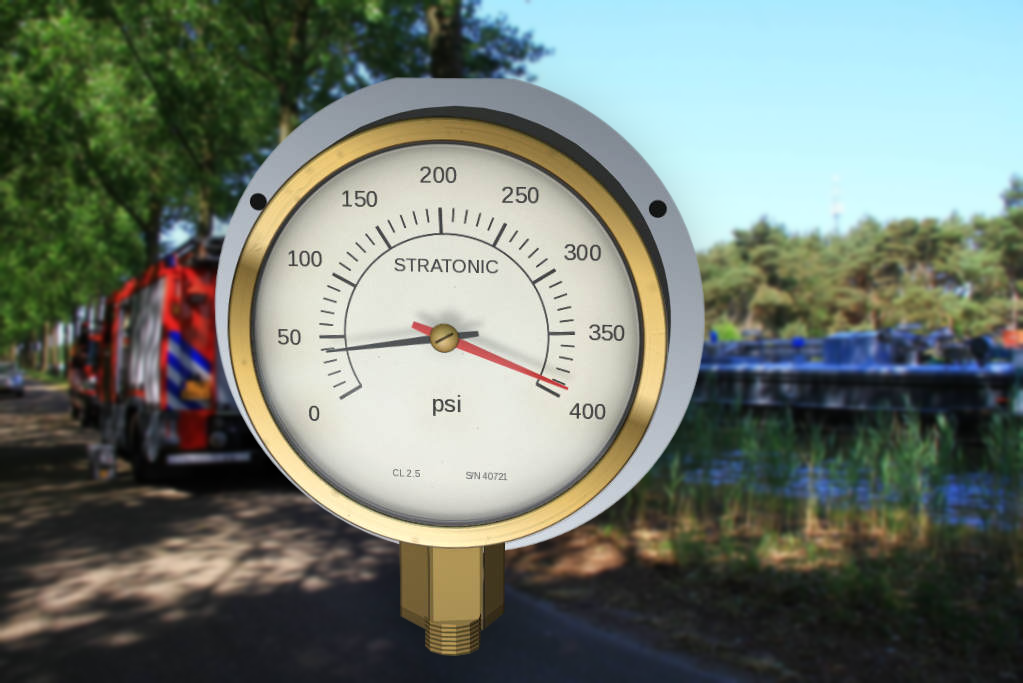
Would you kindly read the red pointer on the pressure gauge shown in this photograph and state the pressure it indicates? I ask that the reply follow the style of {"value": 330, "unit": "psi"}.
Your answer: {"value": 390, "unit": "psi"}
